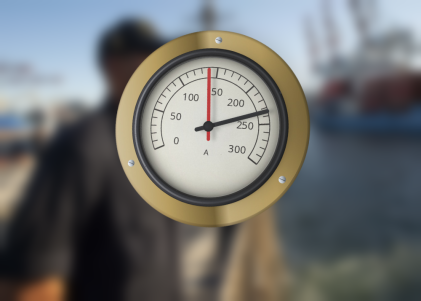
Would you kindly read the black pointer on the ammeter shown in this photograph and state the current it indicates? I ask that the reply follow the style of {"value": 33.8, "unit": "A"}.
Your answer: {"value": 235, "unit": "A"}
